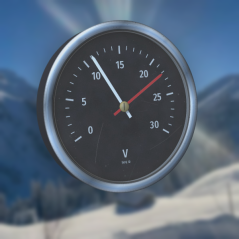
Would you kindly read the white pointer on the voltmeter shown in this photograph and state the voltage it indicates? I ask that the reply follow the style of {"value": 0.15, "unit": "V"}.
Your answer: {"value": 11, "unit": "V"}
